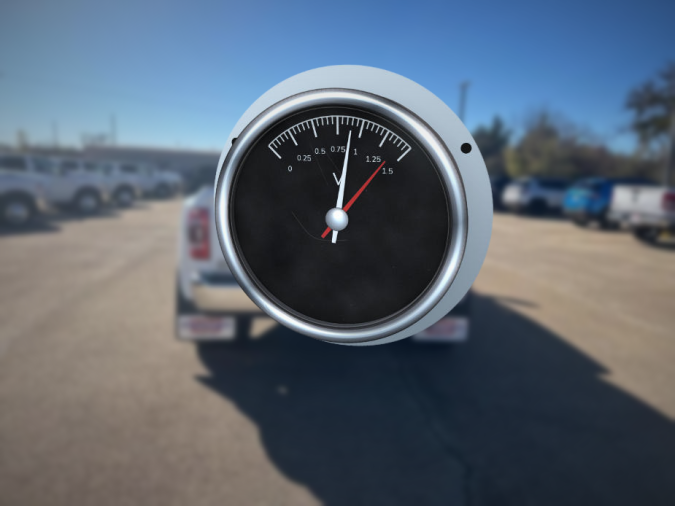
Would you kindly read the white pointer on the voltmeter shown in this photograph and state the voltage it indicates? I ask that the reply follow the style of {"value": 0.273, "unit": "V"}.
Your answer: {"value": 0.9, "unit": "V"}
